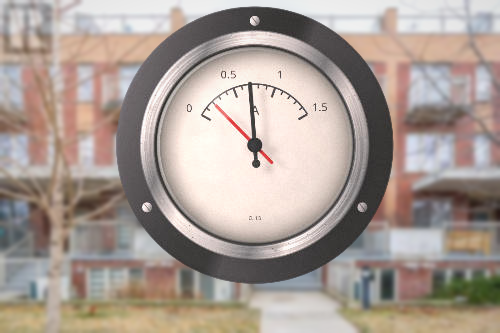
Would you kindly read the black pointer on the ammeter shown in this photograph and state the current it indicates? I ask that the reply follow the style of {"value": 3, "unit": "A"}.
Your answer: {"value": 0.7, "unit": "A"}
